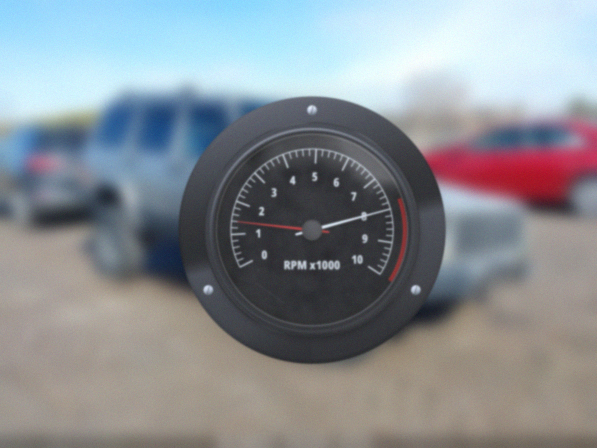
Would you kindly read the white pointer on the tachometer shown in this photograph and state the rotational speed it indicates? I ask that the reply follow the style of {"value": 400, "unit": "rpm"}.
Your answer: {"value": 8000, "unit": "rpm"}
